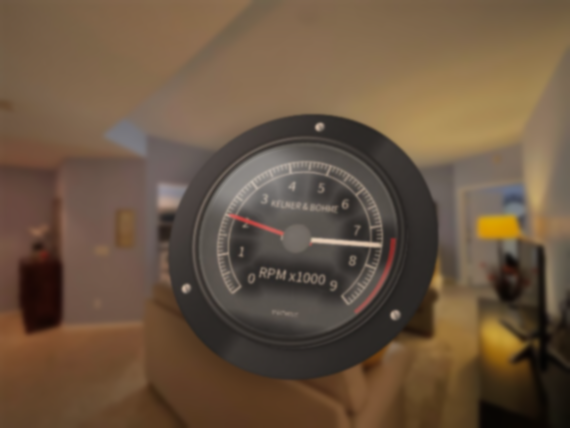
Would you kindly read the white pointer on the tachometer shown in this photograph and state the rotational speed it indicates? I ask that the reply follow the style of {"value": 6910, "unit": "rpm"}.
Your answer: {"value": 7500, "unit": "rpm"}
